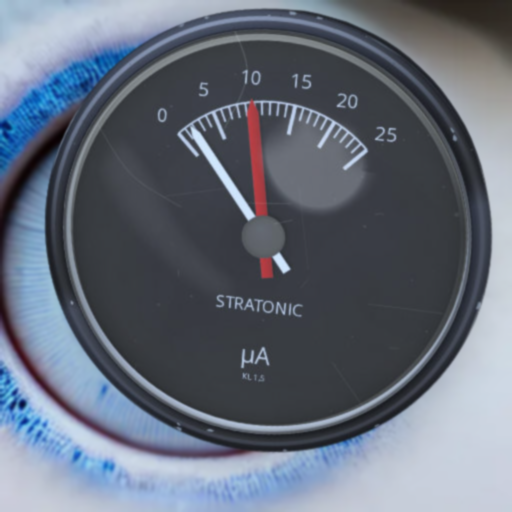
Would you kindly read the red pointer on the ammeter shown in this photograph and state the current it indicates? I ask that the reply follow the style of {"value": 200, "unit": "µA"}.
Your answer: {"value": 10, "unit": "µA"}
